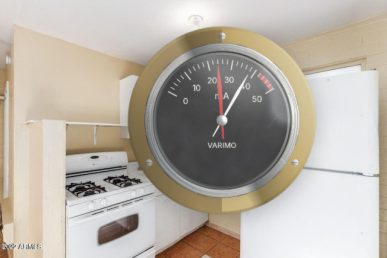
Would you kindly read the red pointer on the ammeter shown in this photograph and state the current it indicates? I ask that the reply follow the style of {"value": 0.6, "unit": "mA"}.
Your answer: {"value": 24, "unit": "mA"}
